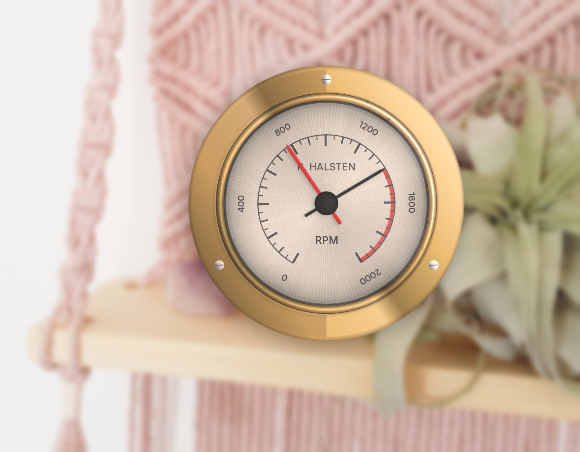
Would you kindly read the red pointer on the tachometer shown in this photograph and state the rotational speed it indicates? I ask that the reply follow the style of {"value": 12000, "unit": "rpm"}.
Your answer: {"value": 775, "unit": "rpm"}
